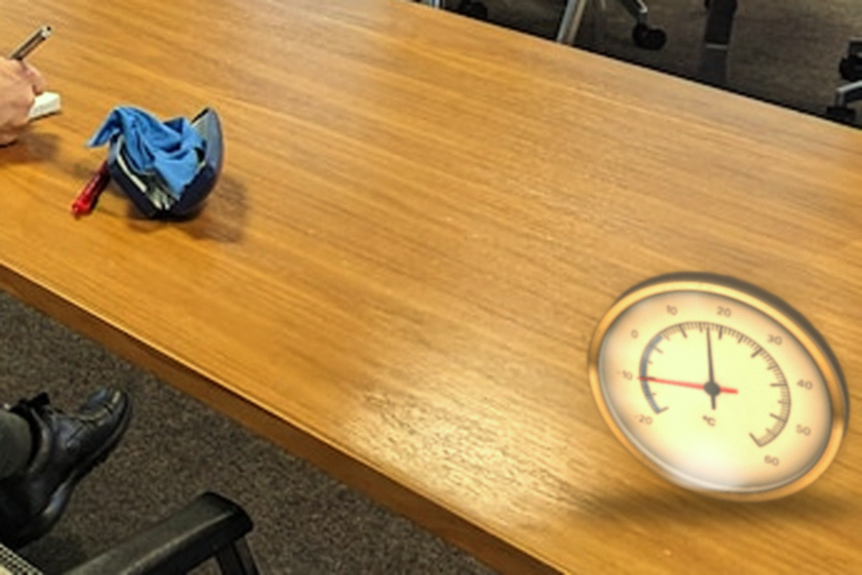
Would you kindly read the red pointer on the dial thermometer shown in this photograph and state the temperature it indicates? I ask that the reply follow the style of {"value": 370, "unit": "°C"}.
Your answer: {"value": -10, "unit": "°C"}
